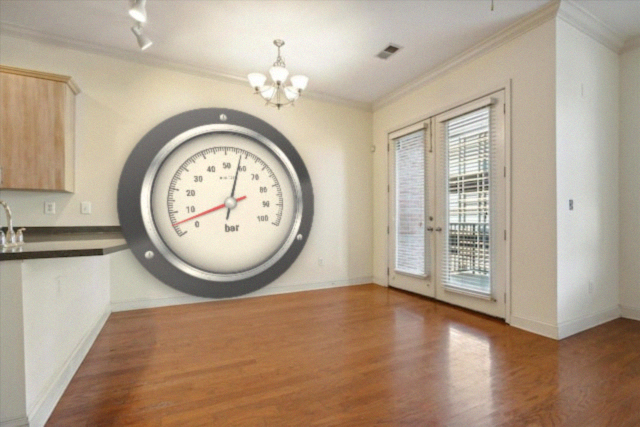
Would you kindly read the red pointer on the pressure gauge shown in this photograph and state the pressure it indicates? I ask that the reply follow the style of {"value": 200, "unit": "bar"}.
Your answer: {"value": 5, "unit": "bar"}
